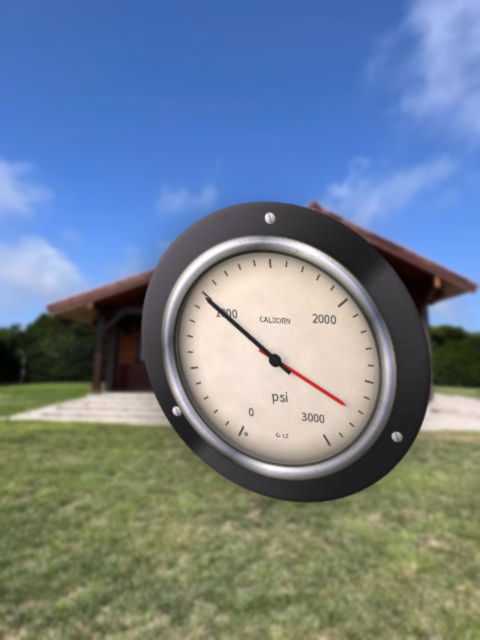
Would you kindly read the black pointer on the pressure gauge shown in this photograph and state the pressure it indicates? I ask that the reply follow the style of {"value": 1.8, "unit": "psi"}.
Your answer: {"value": 1000, "unit": "psi"}
